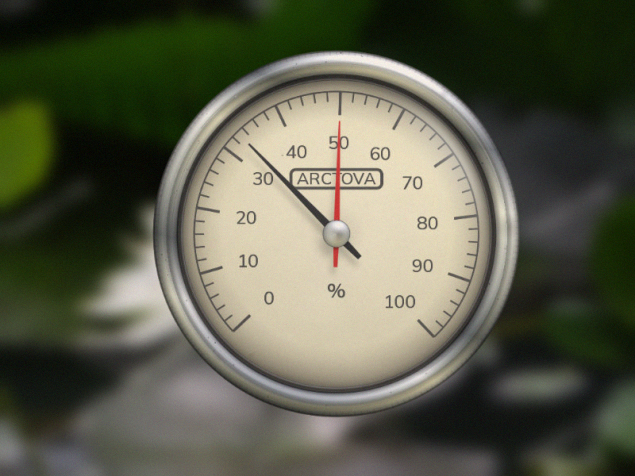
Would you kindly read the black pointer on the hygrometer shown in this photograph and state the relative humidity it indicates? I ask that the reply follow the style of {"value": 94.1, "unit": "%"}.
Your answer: {"value": 33, "unit": "%"}
